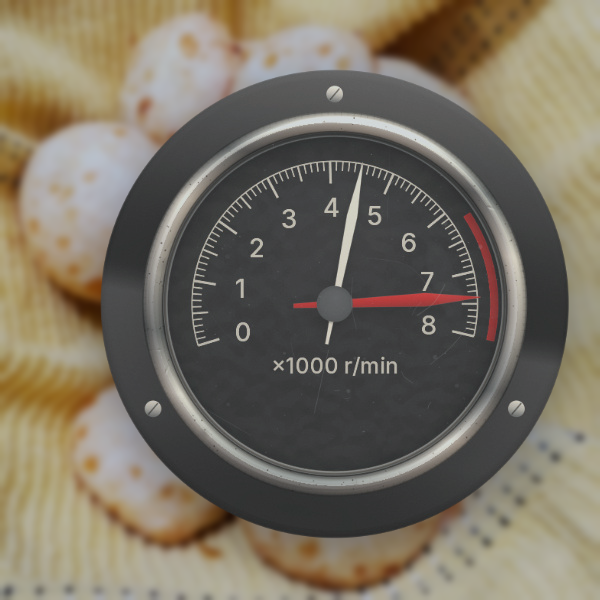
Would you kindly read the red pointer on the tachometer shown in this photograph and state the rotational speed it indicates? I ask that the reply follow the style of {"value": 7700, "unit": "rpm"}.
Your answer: {"value": 7400, "unit": "rpm"}
